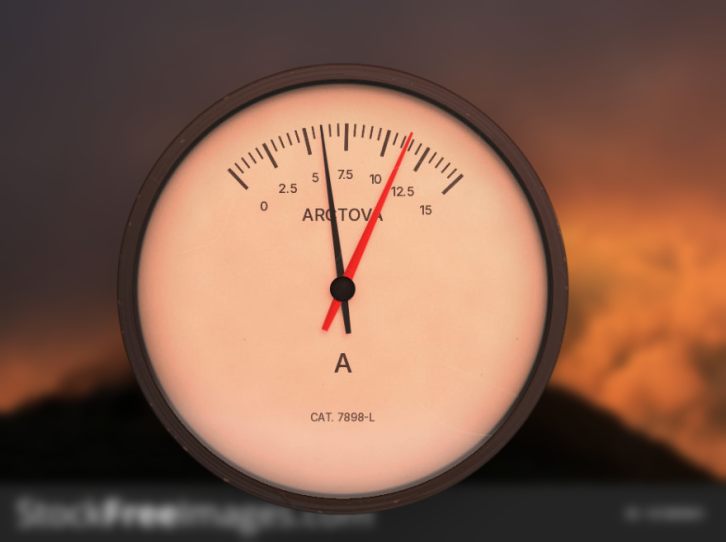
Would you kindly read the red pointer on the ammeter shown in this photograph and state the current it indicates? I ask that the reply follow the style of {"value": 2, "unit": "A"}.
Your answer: {"value": 11.25, "unit": "A"}
